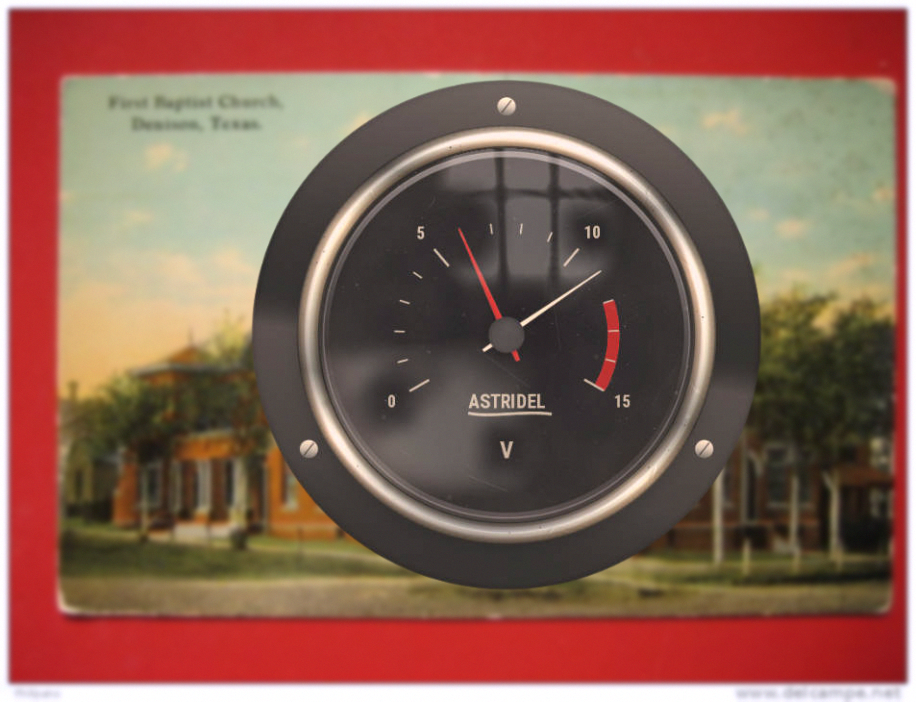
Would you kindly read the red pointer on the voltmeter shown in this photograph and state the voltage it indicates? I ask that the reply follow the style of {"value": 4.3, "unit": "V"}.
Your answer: {"value": 6, "unit": "V"}
